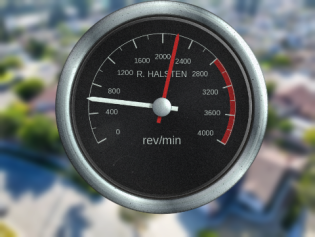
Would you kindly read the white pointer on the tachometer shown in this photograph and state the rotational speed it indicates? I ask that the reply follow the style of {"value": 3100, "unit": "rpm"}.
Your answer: {"value": 600, "unit": "rpm"}
